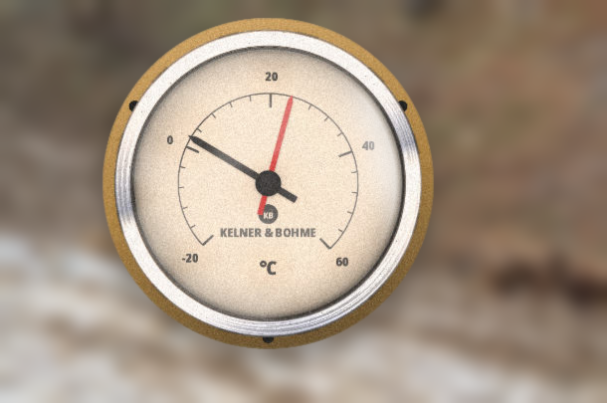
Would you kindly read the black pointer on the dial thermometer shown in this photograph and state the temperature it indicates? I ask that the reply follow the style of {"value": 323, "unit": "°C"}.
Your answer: {"value": 2, "unit": "°C"}
